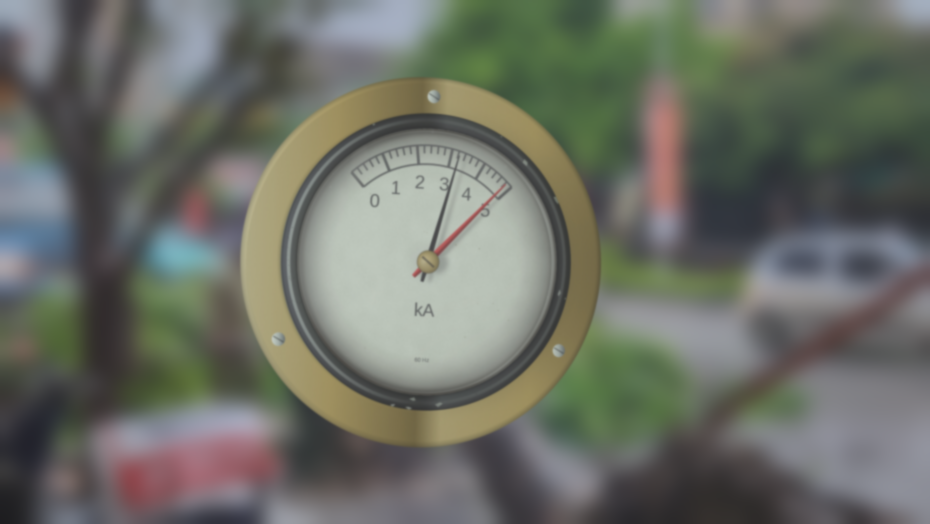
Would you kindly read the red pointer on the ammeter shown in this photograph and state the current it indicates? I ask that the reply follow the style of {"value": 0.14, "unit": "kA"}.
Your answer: {"value": 4.8, "unit": "kA"}
